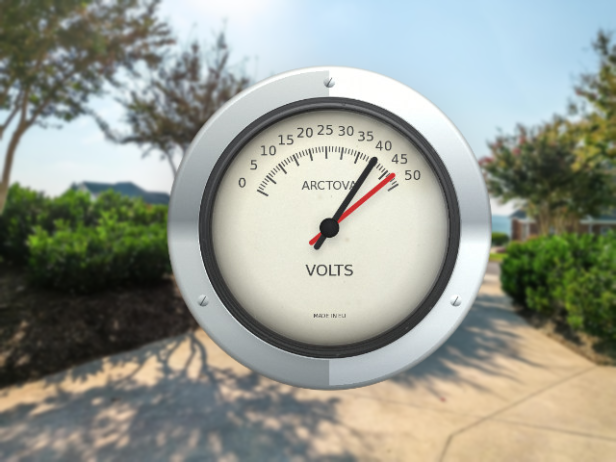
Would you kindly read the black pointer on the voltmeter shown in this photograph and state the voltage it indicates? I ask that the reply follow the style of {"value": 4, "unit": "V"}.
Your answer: {"value": 40, "unit": "V"}
